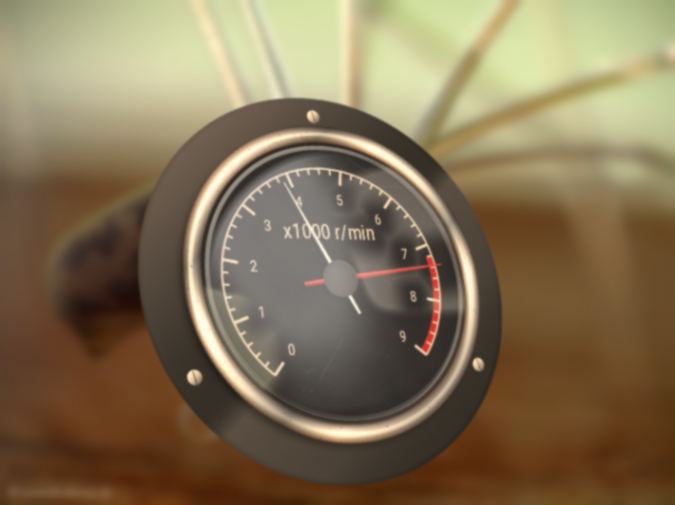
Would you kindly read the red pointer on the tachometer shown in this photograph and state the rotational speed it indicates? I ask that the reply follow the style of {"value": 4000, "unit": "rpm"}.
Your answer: {"value": 7400, "unit": "rpm"}
